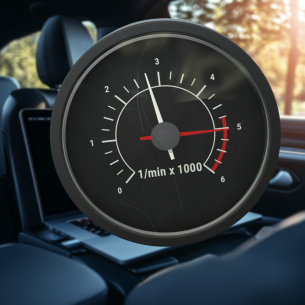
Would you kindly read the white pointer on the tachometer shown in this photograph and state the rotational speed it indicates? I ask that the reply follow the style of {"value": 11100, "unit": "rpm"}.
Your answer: {"value": 2750, "unit": "rpm"}
